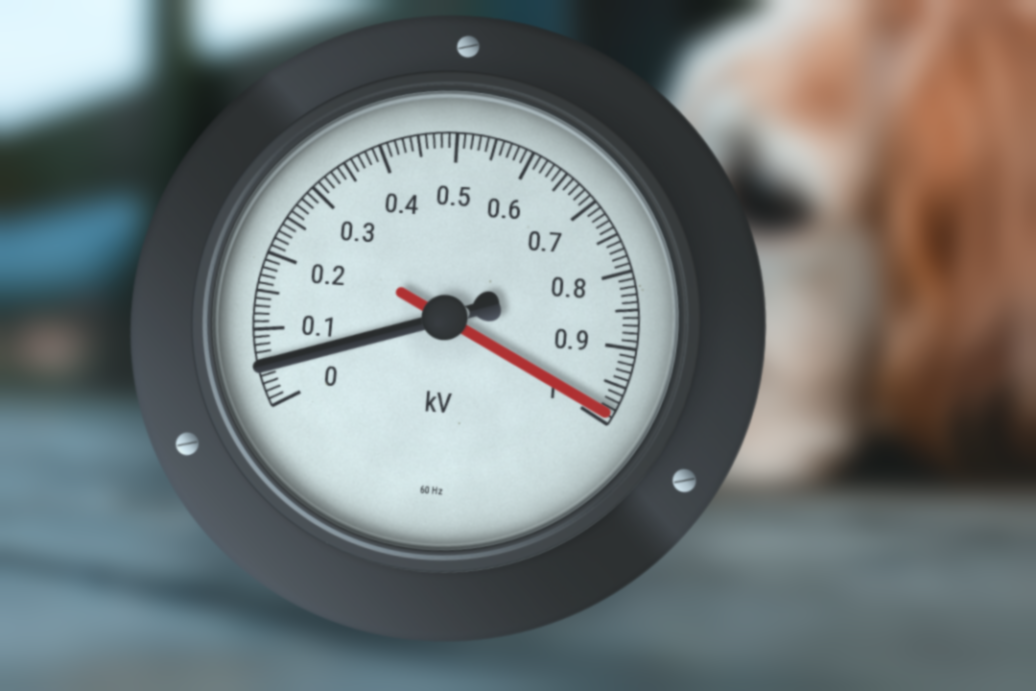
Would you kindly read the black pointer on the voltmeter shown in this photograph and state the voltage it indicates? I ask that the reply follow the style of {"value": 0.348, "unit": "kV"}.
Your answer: {"value": 0.05, "unit": "kV"}
